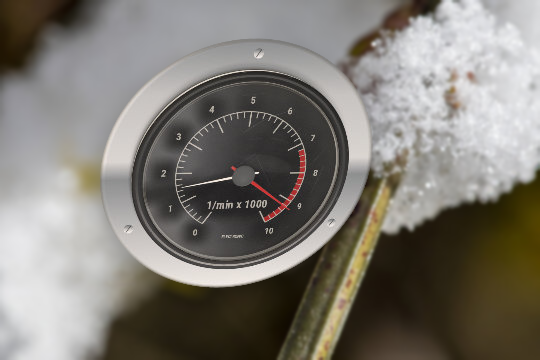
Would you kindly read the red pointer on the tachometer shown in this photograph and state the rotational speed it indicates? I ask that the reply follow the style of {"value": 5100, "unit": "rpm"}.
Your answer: {"value": 9200, "unit": "rpm"}
